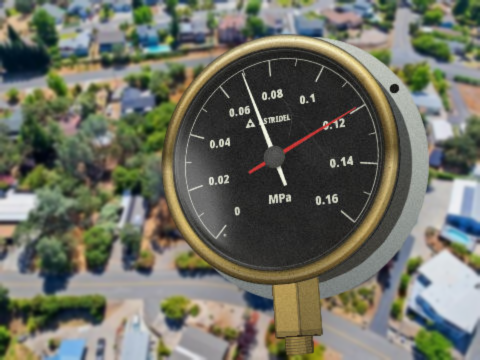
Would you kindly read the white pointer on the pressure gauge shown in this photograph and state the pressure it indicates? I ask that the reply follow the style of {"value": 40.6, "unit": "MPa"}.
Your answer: {"value": 0.07, "unit": "MPa"}
